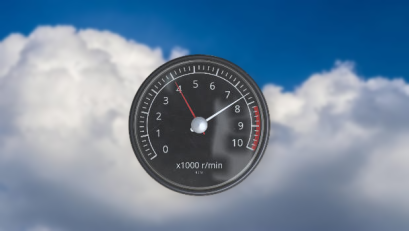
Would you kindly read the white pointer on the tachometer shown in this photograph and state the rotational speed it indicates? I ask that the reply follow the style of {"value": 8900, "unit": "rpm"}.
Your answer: {"value": 7600, "unit": "rpm"}
